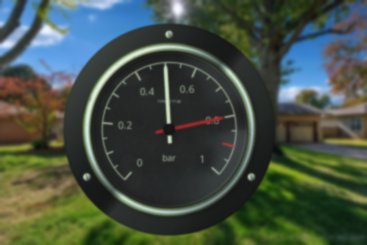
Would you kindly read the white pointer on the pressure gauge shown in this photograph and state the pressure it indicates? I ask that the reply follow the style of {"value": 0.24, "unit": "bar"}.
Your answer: {"value": 0.5, "unit": "bar"}
